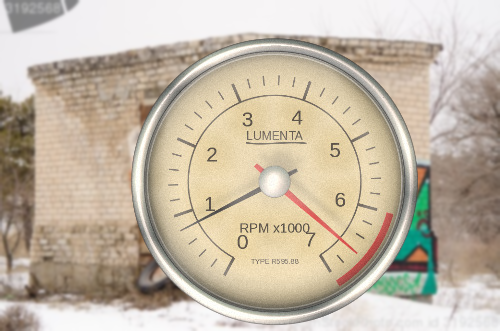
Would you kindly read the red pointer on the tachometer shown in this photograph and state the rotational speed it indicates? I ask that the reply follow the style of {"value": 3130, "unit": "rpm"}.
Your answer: {"value": 6600, "unit": "rpm"}
